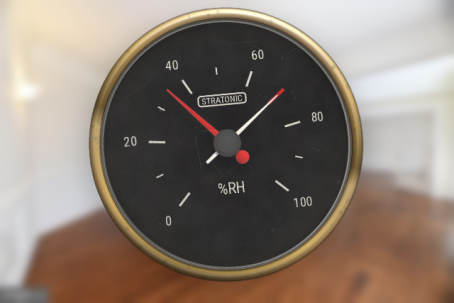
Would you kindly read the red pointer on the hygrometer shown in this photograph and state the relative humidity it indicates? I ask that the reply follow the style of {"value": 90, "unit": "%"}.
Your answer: {"value": 35, "unit": "%"}
